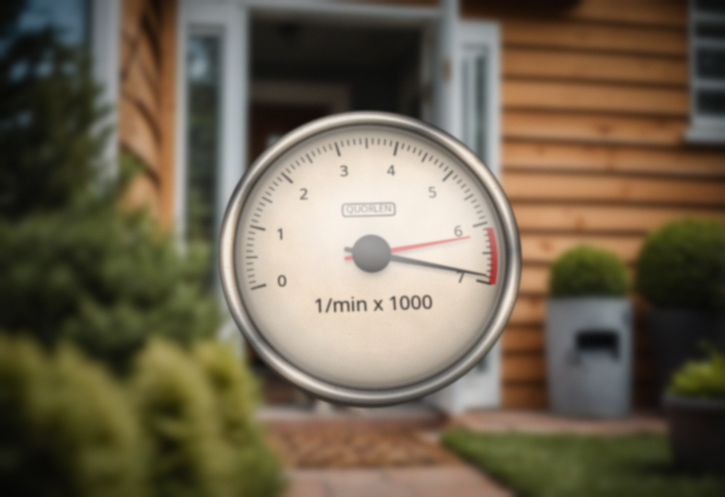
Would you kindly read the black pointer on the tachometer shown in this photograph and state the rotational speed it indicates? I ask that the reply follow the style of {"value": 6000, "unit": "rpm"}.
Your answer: {"value": 6900, "unit": "rpm"}
